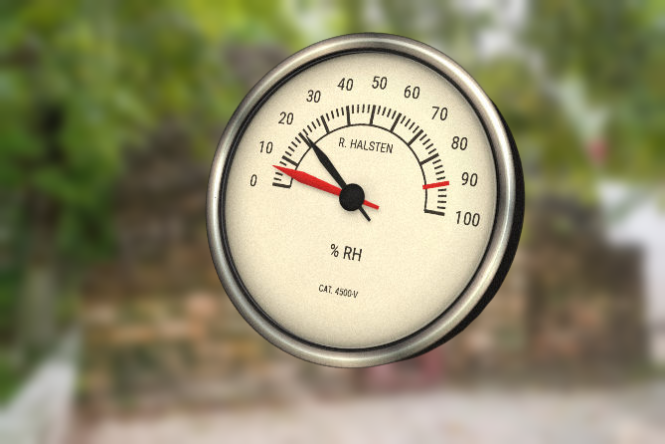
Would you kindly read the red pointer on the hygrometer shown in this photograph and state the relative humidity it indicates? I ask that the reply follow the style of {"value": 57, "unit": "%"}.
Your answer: {"value": 6, "unit": "%"}
